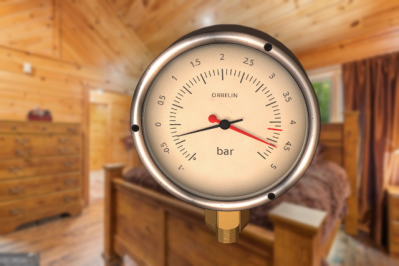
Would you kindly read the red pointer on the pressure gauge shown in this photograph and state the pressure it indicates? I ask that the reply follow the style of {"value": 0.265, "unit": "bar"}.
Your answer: {"value": 4.6, "unit": "bar"}
